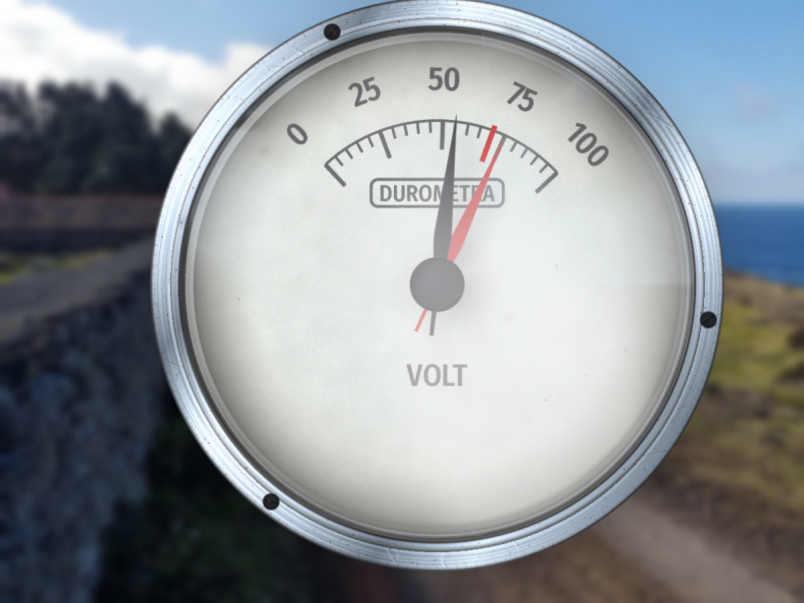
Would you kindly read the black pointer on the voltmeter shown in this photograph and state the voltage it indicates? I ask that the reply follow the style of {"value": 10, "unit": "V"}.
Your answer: {"value": 55, "unit": "V"}
